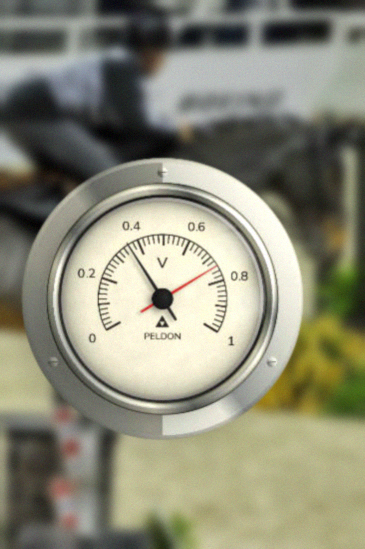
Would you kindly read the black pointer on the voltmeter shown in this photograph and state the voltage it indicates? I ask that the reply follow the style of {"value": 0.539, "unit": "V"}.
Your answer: {"value": 0.36, "unit": "V"}
